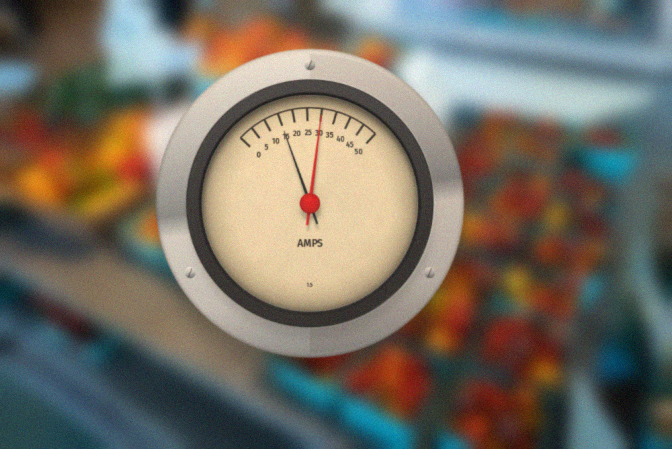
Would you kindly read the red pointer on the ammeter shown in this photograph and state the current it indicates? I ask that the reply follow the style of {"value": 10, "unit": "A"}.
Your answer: {"value": 30, "unit": "A"}
